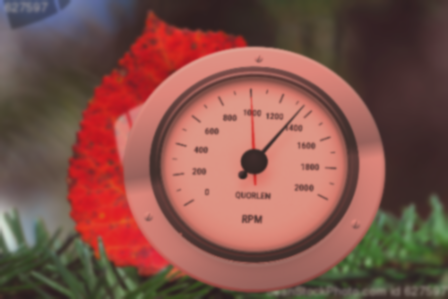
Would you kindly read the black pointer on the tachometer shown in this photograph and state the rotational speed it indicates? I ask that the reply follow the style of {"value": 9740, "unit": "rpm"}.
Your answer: {"value": 1350, "unit": "rpm"}
